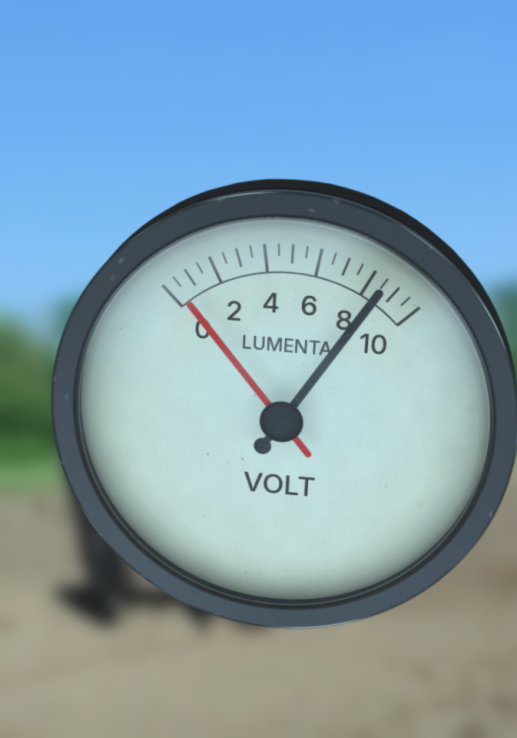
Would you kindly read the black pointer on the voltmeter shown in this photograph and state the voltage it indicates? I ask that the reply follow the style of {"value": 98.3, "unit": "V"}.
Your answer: {"value": 8.5, "unit": "V"}
